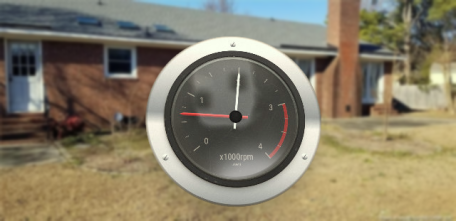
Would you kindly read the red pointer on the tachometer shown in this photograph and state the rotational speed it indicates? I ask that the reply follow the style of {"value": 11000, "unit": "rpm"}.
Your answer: {"value": 625, "unit": "rpm"}
